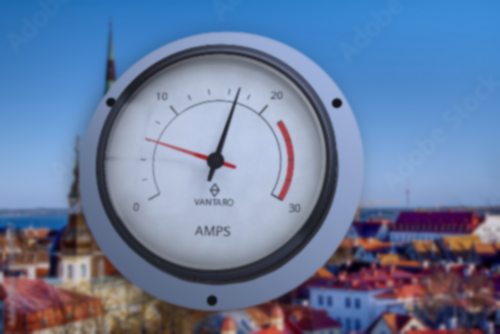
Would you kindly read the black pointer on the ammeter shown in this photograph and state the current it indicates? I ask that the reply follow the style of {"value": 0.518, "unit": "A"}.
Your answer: {"value": 17, "unit": "A"}
